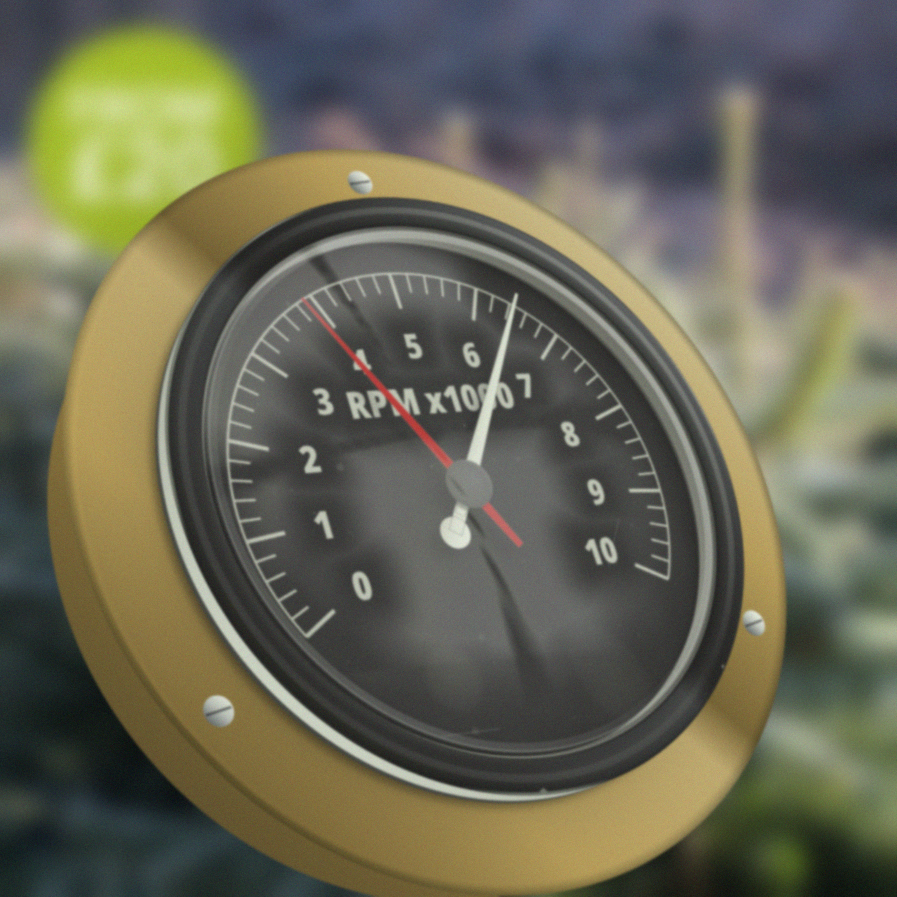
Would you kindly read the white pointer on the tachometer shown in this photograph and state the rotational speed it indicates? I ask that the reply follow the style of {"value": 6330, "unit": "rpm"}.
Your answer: {"value": 6400, "unit": "rpm"}
